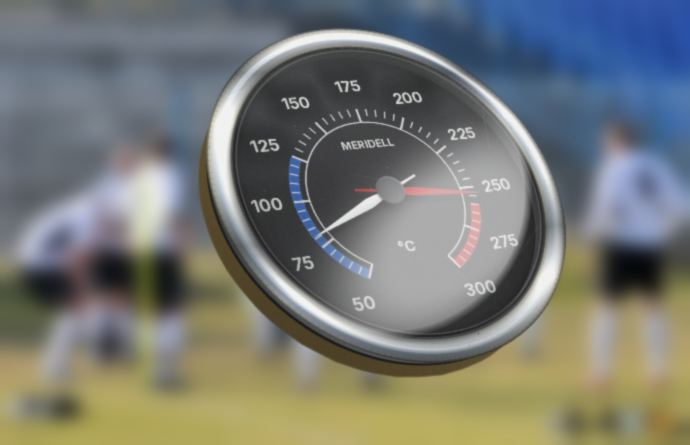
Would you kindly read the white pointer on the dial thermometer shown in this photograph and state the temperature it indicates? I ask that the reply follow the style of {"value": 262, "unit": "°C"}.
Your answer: {"value": 80, "unit": "°C"}
